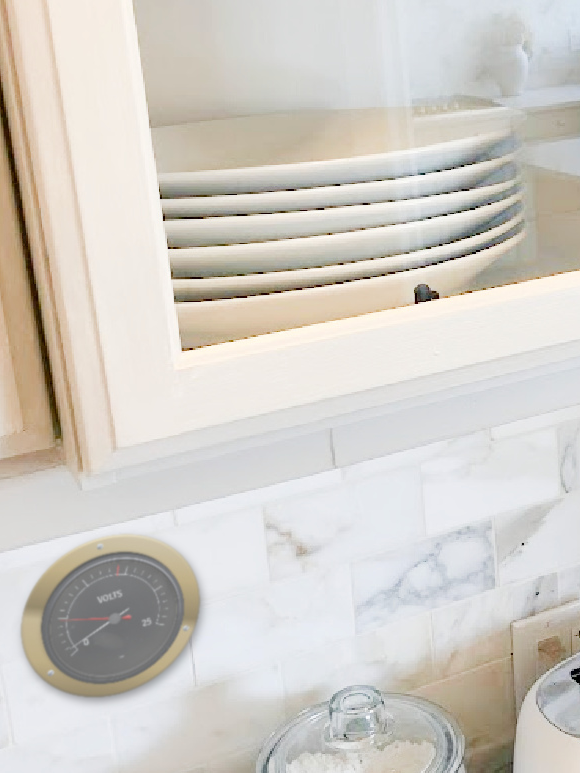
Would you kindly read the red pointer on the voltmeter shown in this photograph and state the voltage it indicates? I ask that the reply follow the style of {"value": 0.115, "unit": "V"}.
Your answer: {"value": 5, "unit": "V"}
